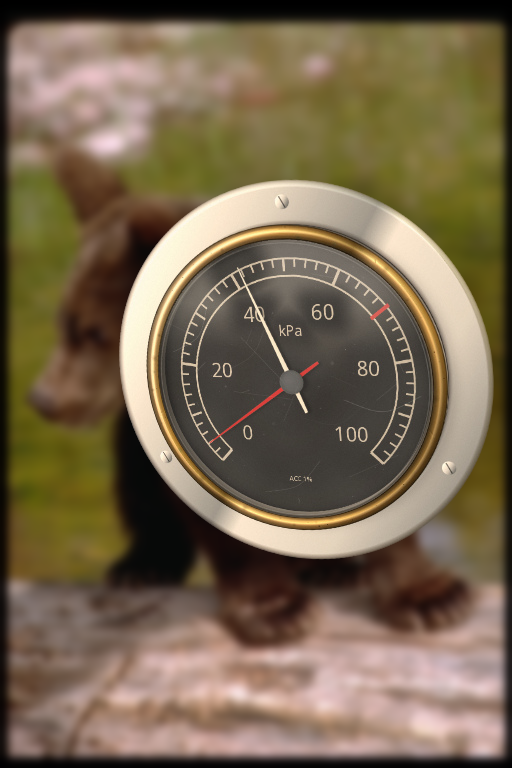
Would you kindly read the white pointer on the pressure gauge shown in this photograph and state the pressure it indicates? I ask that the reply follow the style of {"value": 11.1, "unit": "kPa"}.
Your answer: {"value": 42, "unit": "kPa"}
